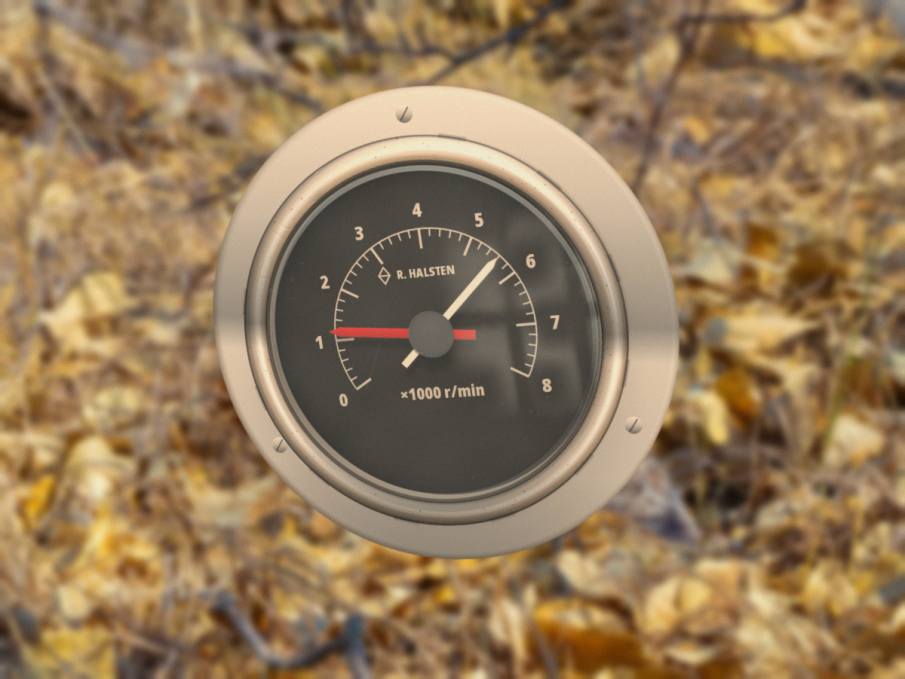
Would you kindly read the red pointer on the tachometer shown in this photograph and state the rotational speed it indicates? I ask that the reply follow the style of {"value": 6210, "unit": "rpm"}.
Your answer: {"value": 1200, "unit": "rpm"}
